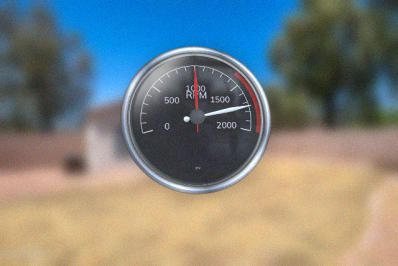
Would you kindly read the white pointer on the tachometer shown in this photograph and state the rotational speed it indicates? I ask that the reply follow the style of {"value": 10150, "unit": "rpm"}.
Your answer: {"value": 1750, "unit": "rpm"}
